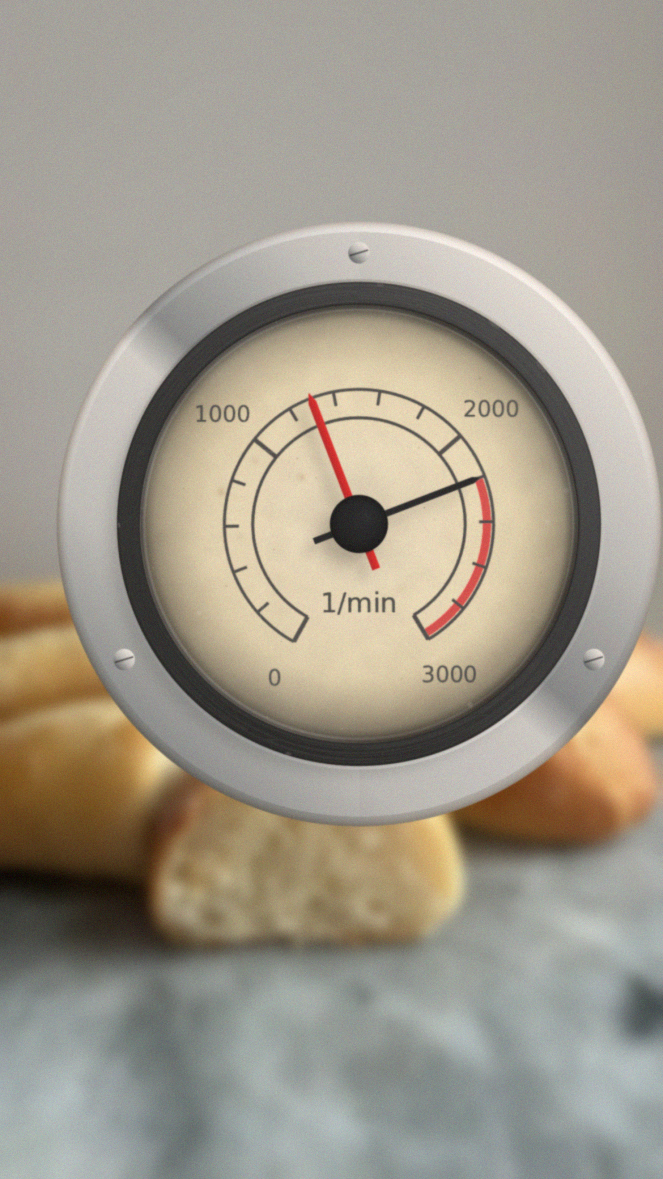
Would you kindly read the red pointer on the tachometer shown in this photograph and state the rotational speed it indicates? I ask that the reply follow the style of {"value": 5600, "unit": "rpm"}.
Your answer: {"value": 1300, "unit": "rpm"}
